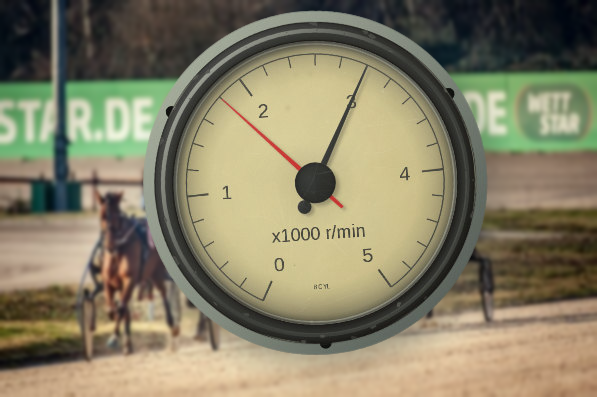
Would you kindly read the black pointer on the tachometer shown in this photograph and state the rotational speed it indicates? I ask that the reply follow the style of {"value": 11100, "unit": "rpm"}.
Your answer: {"value": 3000, "unit": "rpm"}
